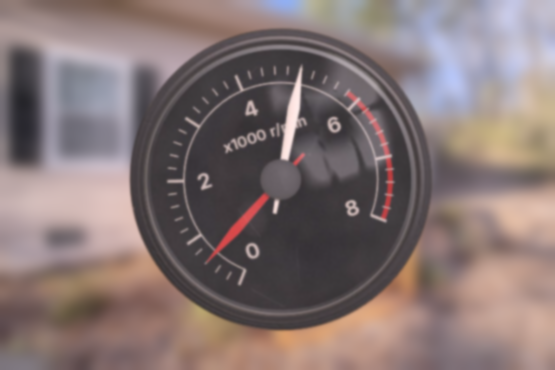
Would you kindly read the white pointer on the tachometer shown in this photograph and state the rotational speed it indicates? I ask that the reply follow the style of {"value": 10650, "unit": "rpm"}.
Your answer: {"value": 5000, "unit": "rpm"}
